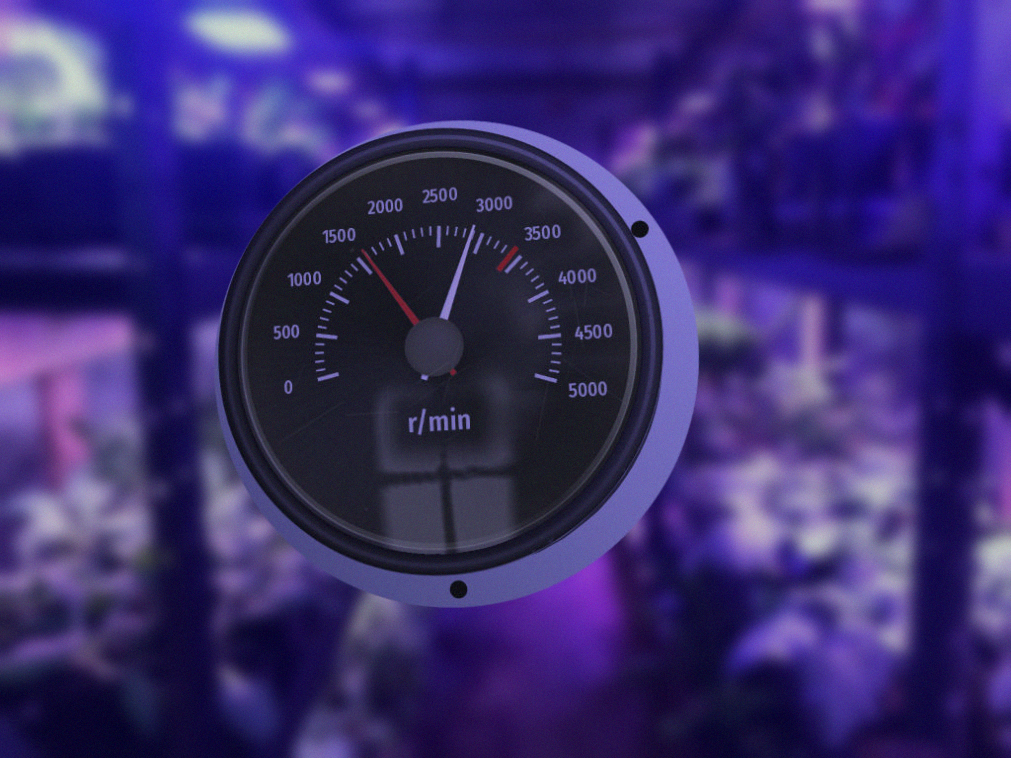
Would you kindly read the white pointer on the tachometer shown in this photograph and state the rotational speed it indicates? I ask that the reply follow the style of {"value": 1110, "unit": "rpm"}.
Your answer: {"value": 2900, "unit": "rpm"}
